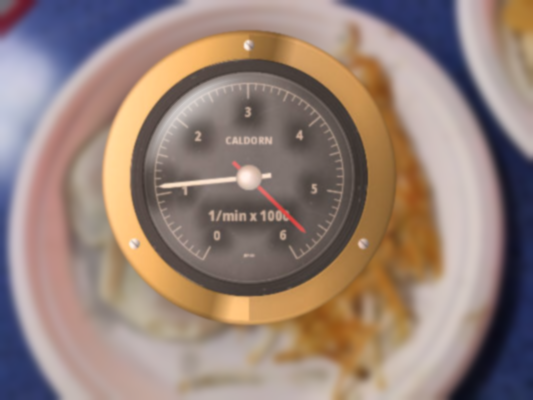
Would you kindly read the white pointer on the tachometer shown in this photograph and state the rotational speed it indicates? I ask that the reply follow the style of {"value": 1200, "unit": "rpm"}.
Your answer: {"value": 1100, "unit": "rpm"}
